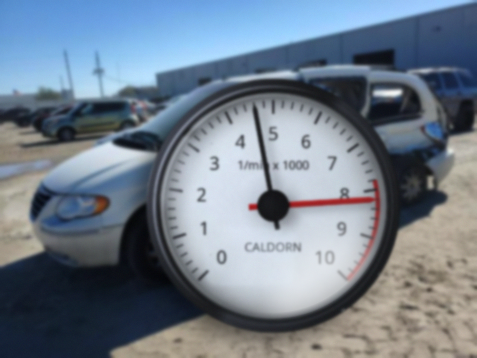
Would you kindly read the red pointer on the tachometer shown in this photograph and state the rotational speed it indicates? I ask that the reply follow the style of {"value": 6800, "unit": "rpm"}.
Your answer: {"value": 8200, "unit": "rpm"}
